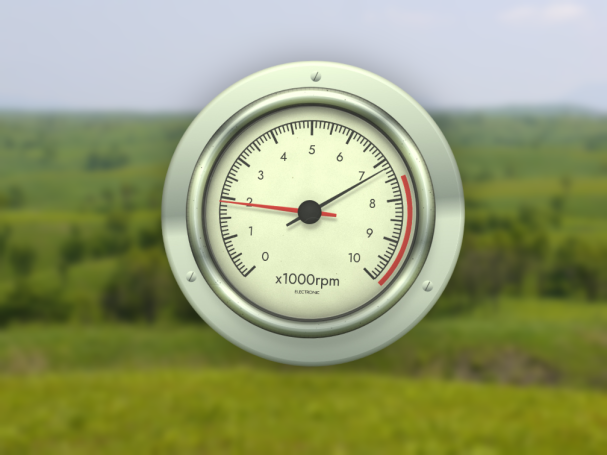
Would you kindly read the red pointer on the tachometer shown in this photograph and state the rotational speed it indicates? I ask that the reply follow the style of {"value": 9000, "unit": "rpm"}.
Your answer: {"value": 1900, "unit": "rpm"}
